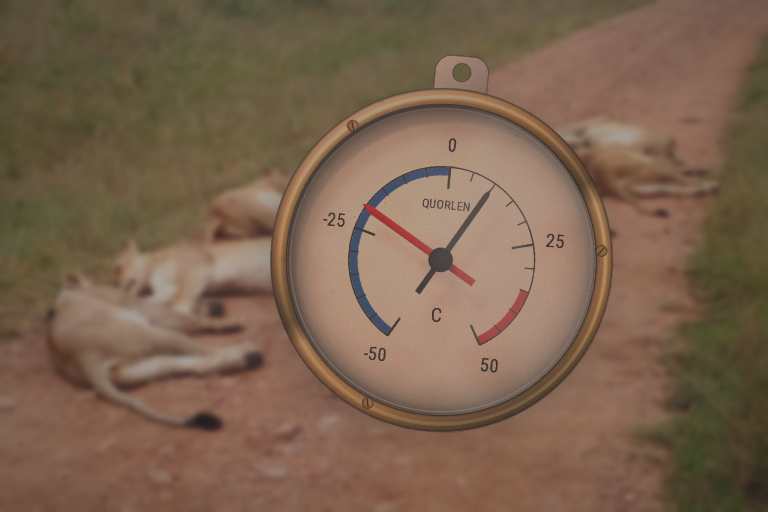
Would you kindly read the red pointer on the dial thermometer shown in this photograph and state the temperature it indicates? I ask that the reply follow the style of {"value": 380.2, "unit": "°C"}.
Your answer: {"value": -20, "unit": "°C"}
